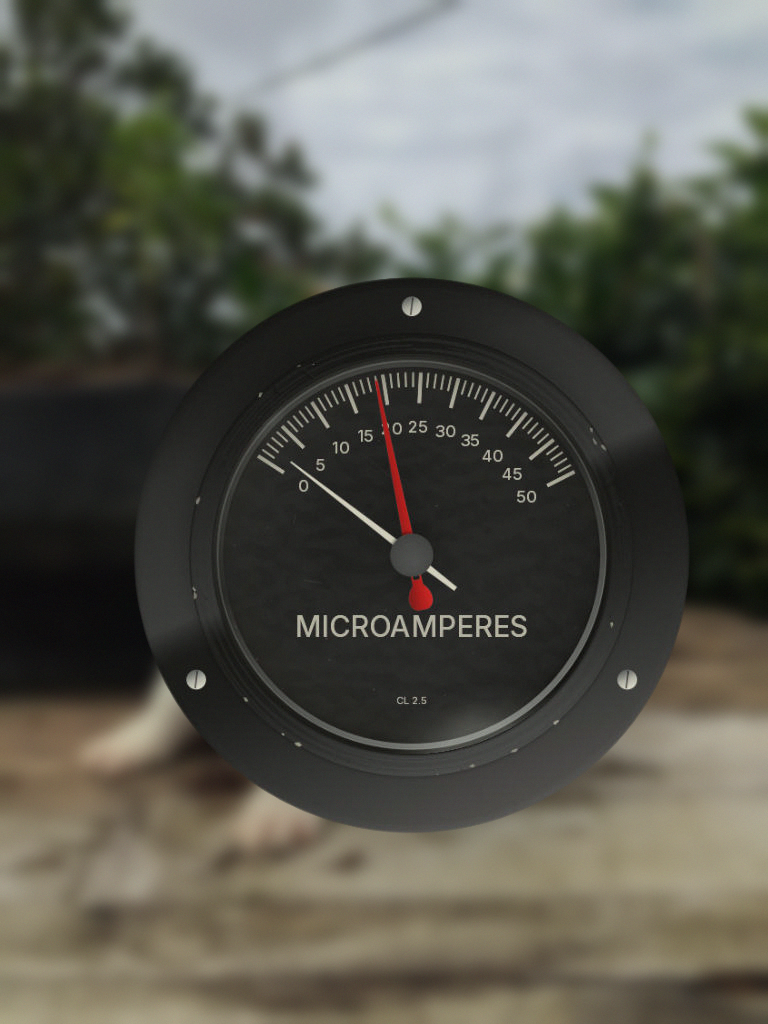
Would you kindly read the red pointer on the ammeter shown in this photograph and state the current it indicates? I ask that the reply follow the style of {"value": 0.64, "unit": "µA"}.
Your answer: {"value": 19, "unit": "µA"}
